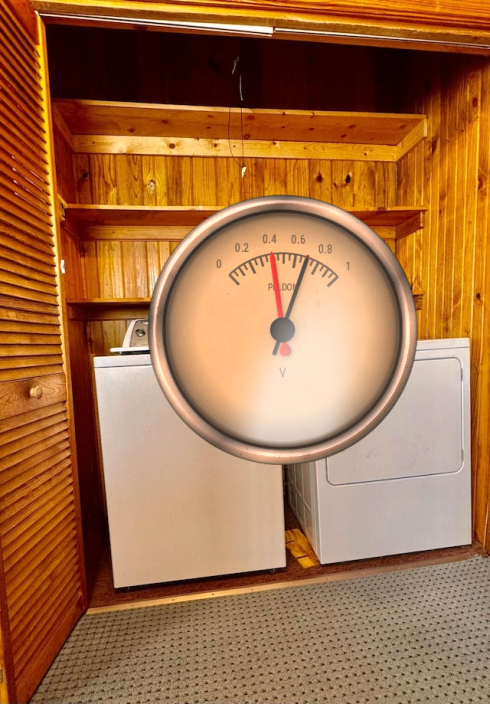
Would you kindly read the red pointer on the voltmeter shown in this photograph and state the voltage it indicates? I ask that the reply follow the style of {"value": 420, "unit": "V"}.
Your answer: {"value": 0.4, "unit": "V"}
